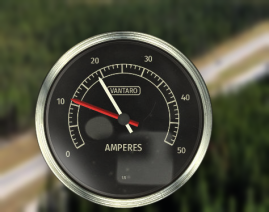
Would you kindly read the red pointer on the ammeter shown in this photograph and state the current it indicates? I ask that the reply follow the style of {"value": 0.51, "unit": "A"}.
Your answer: {"value": 11, "unit": "A"}
